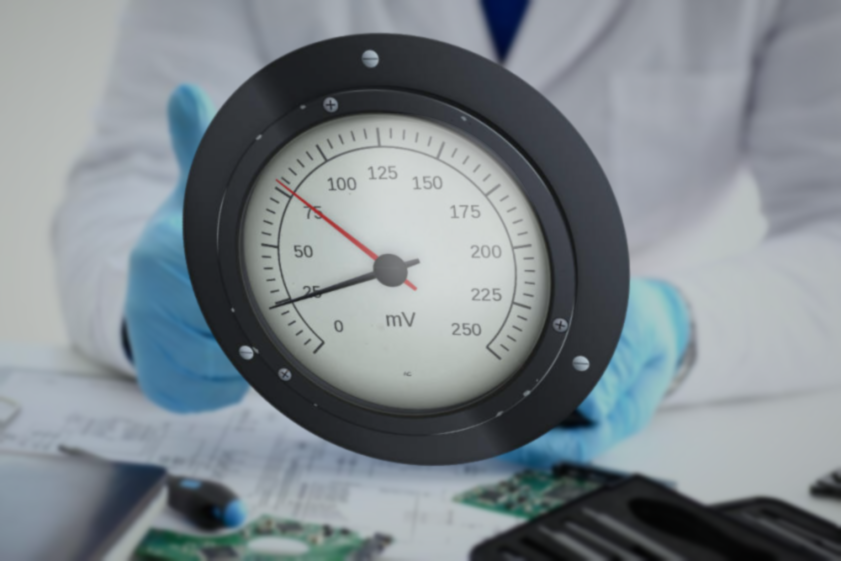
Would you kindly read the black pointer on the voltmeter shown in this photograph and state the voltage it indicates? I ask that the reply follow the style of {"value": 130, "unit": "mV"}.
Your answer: {"value": 25, "unit": "mV"}
